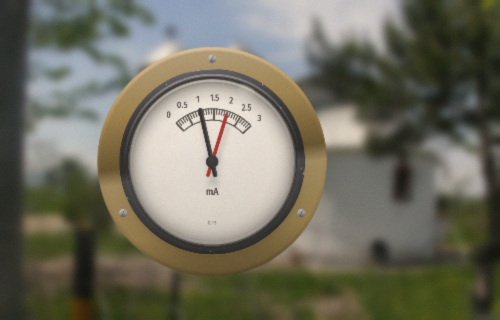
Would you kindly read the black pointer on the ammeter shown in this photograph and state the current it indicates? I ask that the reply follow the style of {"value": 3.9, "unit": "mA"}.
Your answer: {"value": 1, "unit": "mA"}
